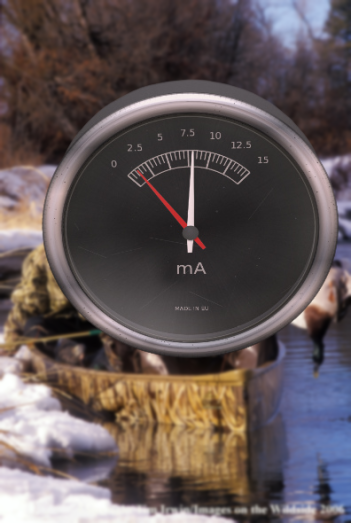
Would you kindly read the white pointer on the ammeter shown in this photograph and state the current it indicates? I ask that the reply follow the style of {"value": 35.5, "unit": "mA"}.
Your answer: {"value": 8, "unit": "mA"}
